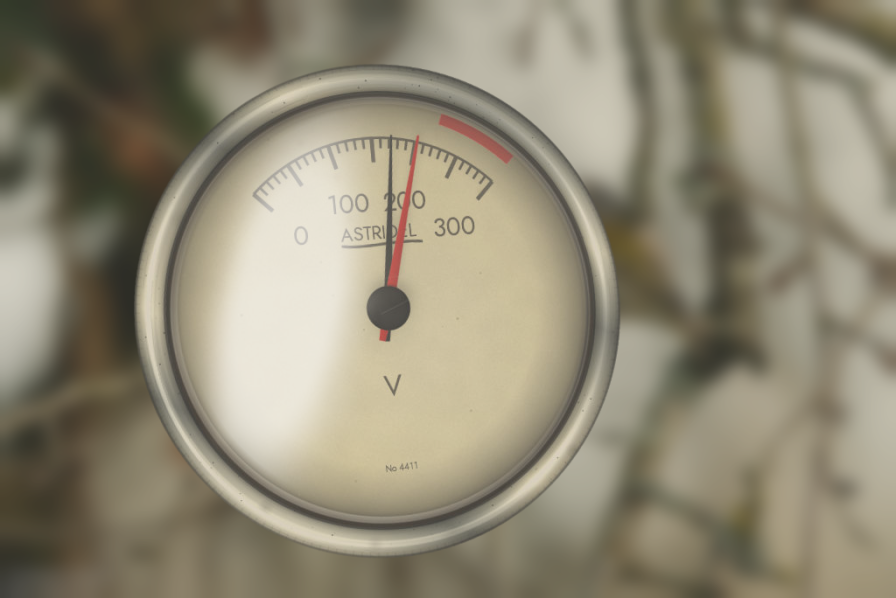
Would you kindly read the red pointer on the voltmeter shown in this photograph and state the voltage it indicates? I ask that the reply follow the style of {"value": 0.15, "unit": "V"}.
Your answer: {"value": 200, "unit": "V"}
